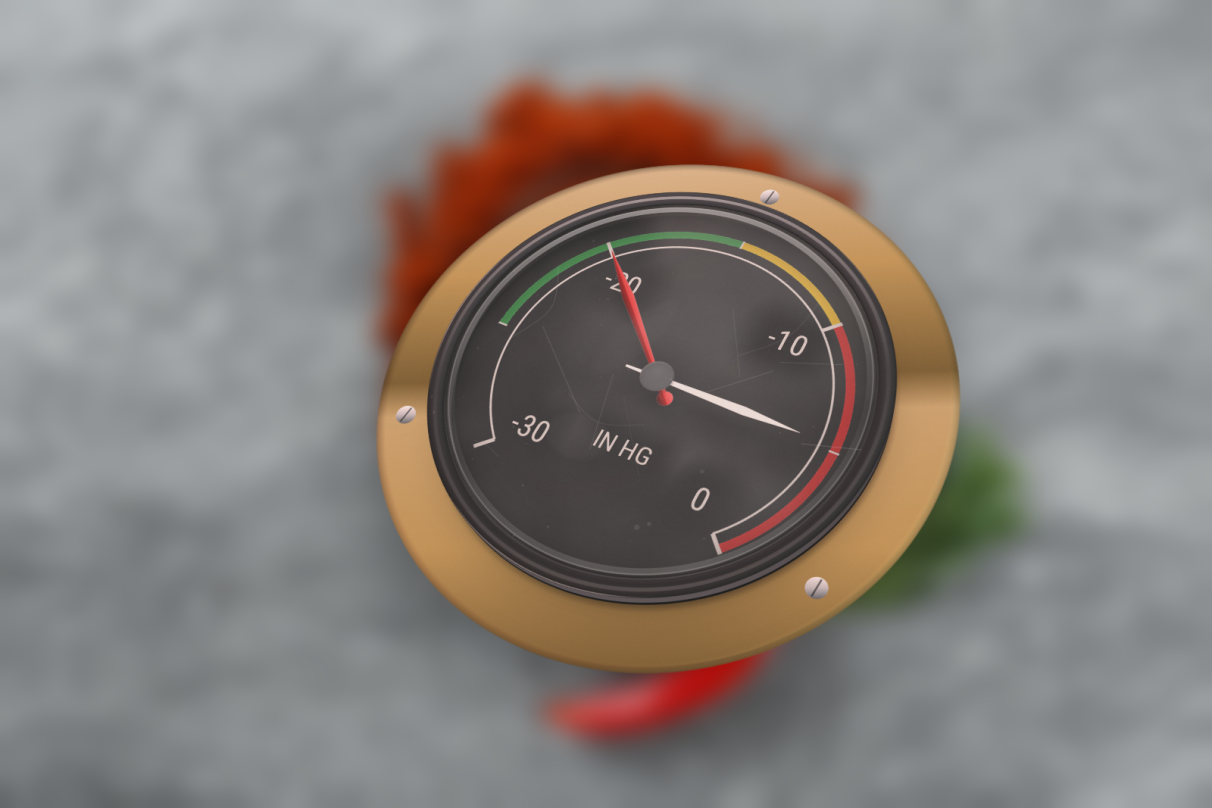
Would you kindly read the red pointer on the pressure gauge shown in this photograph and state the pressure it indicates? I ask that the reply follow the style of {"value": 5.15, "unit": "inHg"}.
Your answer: {"value": -20, "unit": "inHg"}
